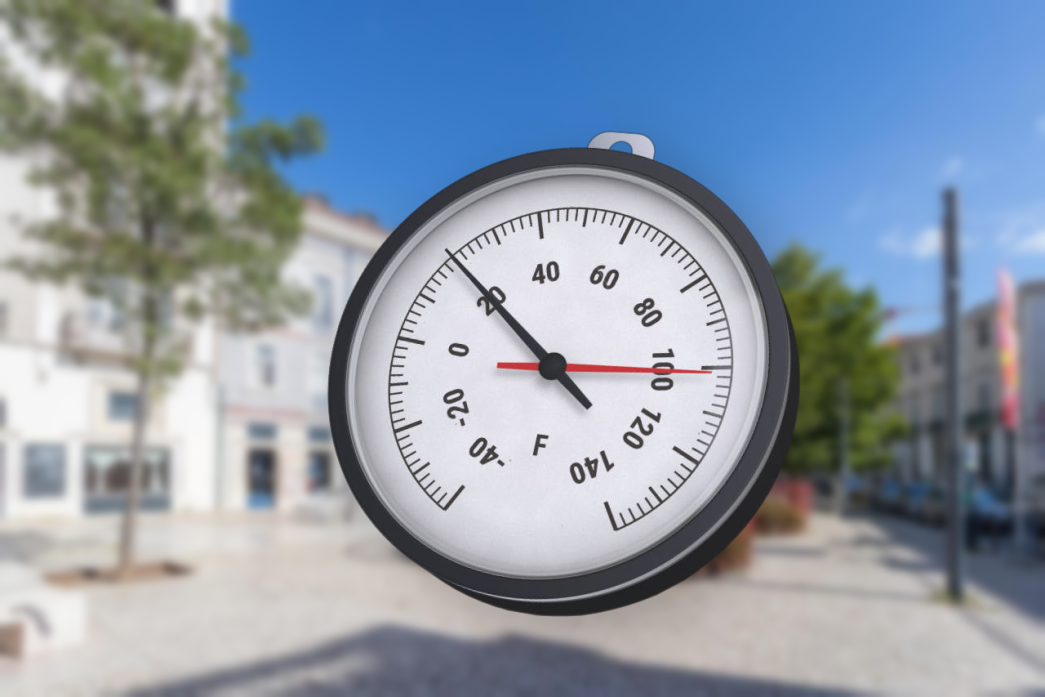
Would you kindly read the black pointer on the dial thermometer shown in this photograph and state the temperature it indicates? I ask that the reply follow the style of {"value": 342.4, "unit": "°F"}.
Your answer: {"value": 20, "unit": "°F"}
